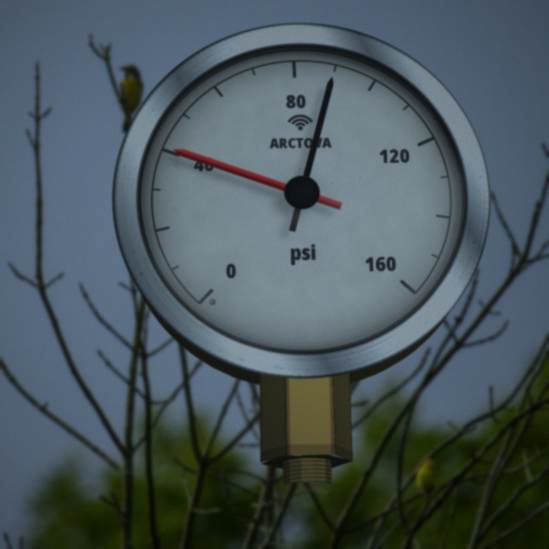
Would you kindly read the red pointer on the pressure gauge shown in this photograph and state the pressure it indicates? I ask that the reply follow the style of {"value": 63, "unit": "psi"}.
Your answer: {"value": 40, "unit": "psi"}
